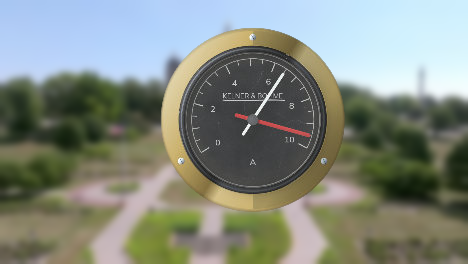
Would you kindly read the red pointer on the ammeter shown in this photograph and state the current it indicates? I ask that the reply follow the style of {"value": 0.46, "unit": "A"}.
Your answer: {"value": 9.5, "unit": "A"}
